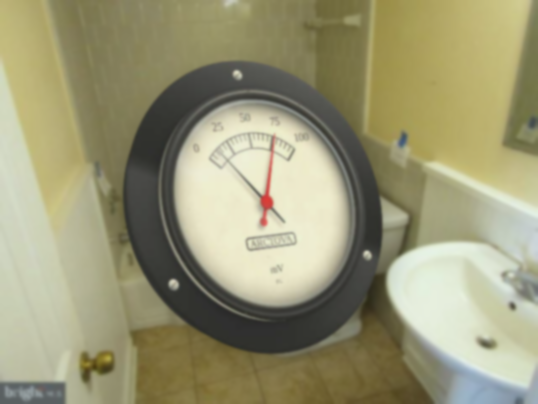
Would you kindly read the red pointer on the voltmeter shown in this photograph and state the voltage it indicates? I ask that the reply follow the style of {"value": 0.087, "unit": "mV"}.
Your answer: {"value": 75, "unit": "mV"}
